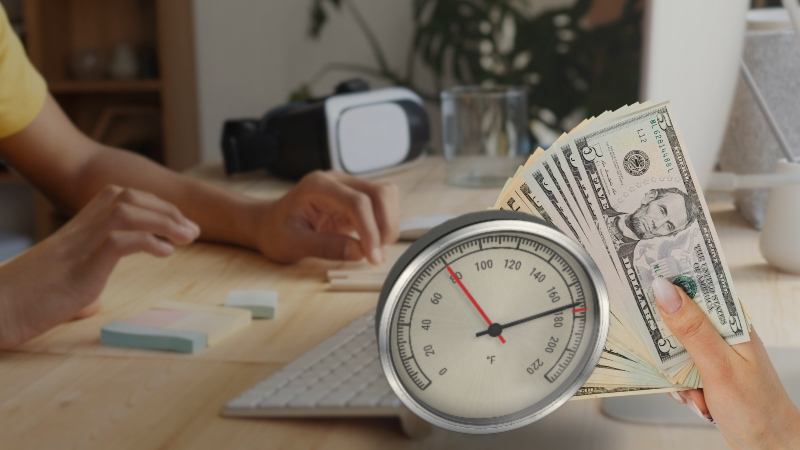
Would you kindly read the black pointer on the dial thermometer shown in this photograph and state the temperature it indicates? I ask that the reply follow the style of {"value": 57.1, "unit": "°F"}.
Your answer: {"value": 170, "unit": "°F"}
